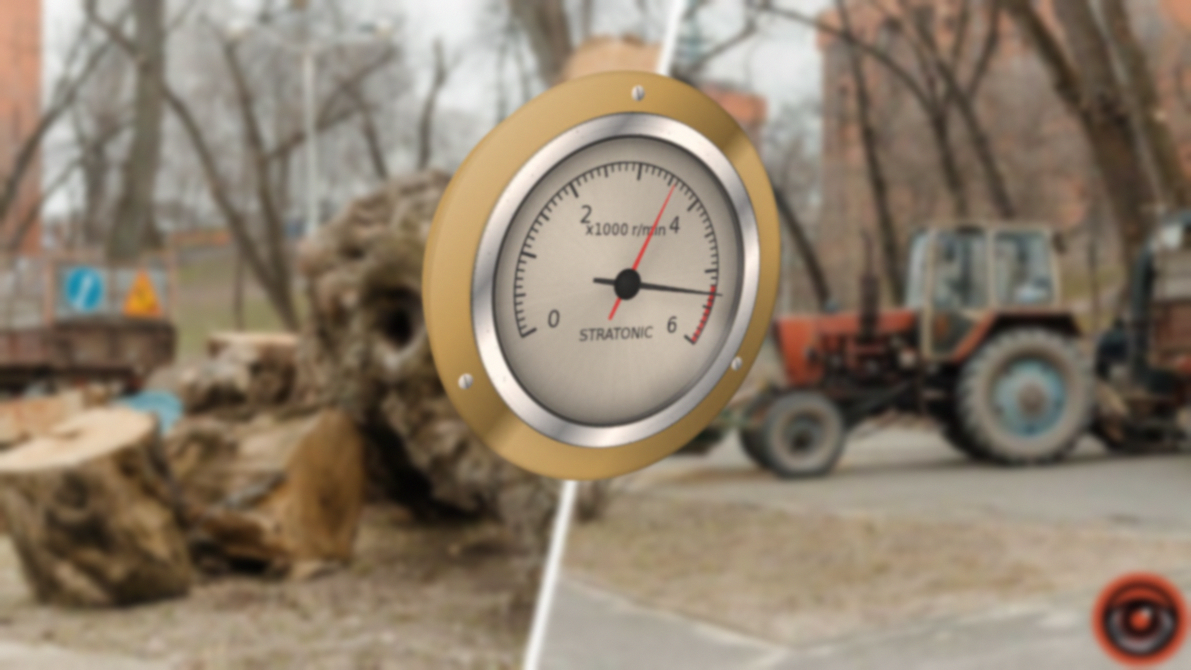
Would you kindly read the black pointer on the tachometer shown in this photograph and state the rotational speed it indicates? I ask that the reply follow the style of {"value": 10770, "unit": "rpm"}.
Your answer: {"value": 5300, "unit": "rpm"}
